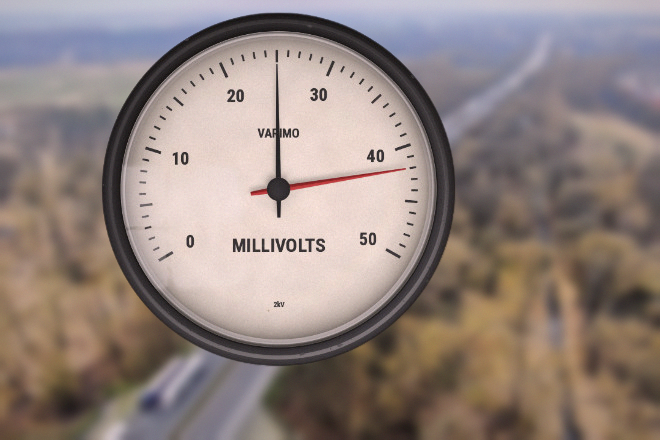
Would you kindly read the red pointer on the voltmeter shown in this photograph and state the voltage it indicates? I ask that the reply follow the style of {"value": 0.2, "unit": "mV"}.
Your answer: {"value": 42, "unit": "mV"}
